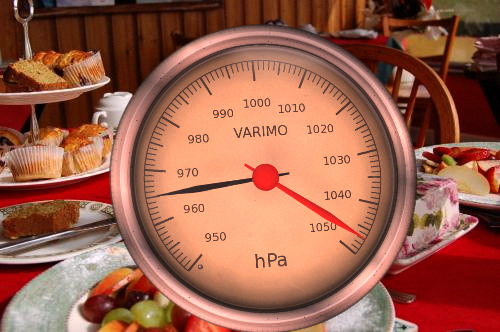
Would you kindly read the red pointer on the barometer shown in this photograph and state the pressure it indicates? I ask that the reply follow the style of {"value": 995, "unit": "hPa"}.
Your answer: {"value": 1047, "unit": "hPa"}
